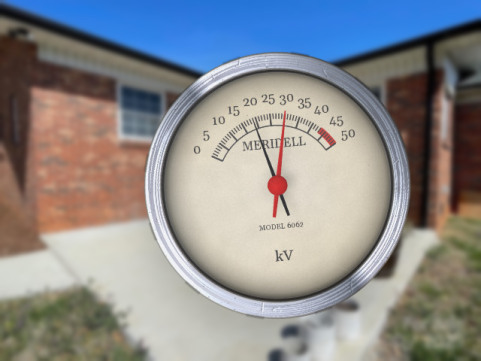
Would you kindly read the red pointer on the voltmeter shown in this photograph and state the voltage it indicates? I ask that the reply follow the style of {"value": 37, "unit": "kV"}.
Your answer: {"value": 30, "unit": "kV"}
